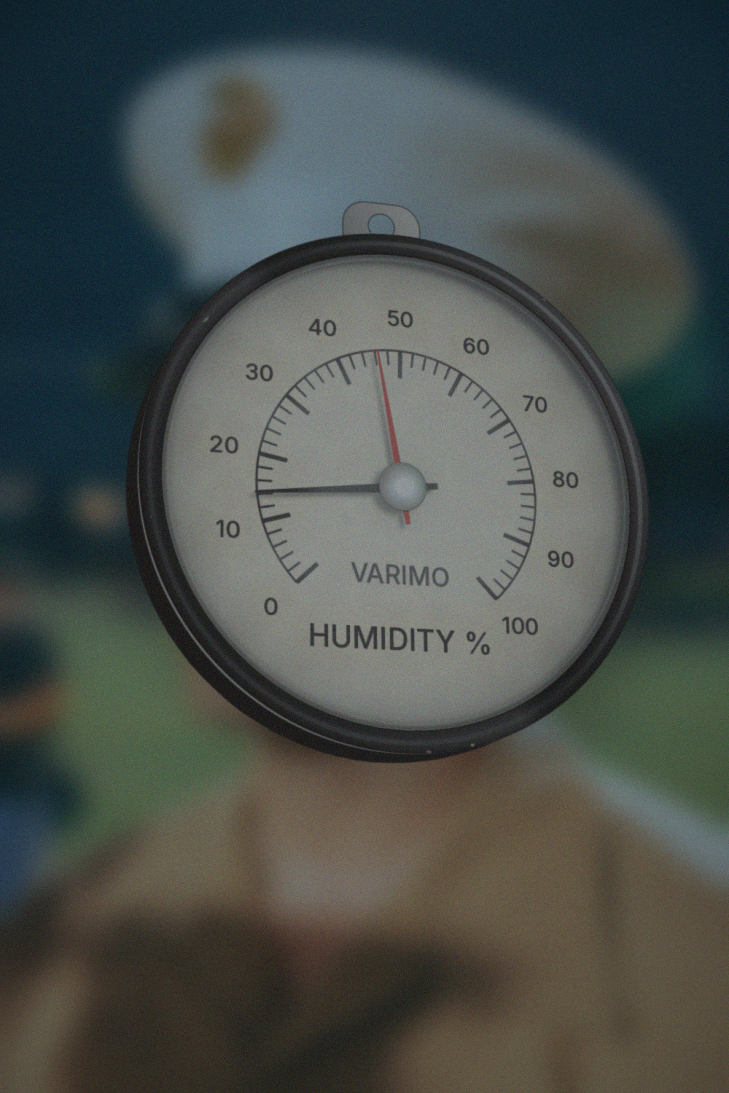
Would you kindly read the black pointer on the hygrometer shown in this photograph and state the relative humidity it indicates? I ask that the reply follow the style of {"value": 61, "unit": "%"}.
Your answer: {"value": 14, "unit": "%"}
